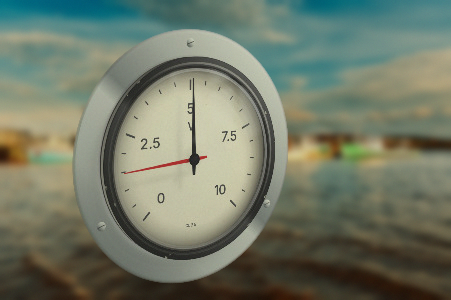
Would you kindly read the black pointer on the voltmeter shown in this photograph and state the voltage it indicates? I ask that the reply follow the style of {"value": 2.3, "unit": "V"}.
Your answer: {"value": 5, "unit": "V"}
